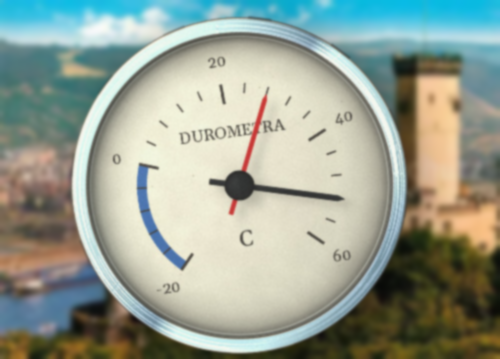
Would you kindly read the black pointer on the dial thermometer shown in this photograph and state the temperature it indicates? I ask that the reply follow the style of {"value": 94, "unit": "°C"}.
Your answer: {"value": 52, "unit": "°C"}
